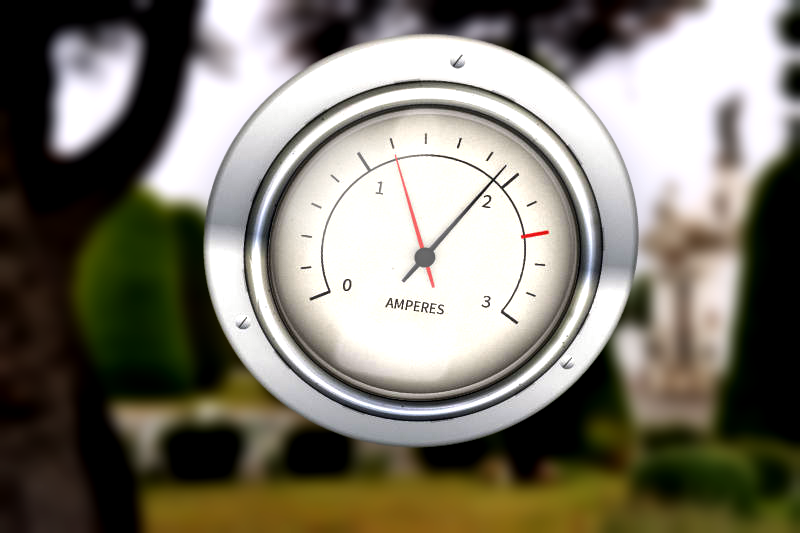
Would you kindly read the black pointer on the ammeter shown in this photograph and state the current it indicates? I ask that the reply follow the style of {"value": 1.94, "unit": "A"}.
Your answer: {"value": 1.9, "unit": "A"}
